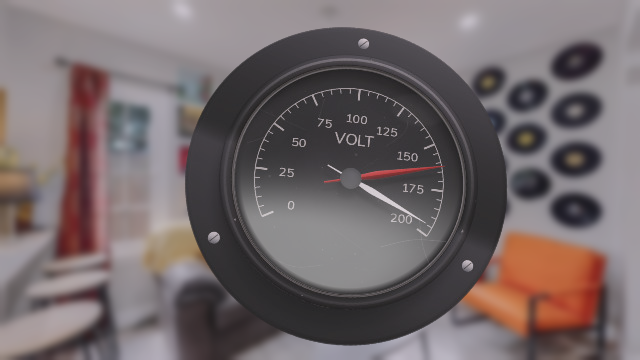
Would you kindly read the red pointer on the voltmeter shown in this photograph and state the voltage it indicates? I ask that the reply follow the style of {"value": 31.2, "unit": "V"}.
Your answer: {"value": 162.5, "unit": "V"}
